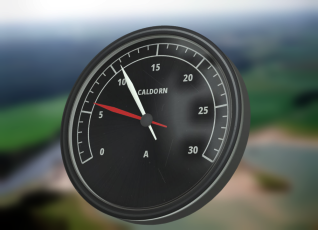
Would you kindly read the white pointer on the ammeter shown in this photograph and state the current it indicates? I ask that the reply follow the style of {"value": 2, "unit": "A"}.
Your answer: {"value": 11, "unit": "A"}
